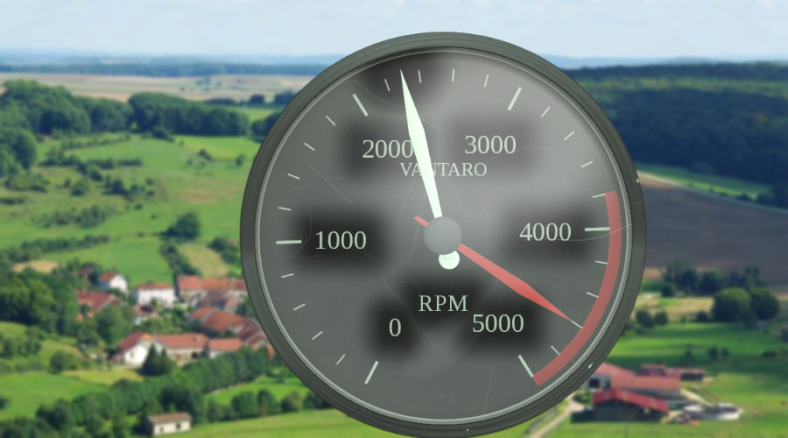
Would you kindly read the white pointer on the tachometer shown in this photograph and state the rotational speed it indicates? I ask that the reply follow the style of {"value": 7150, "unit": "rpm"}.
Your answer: {"value": 2300, "unit": "rpm"}
